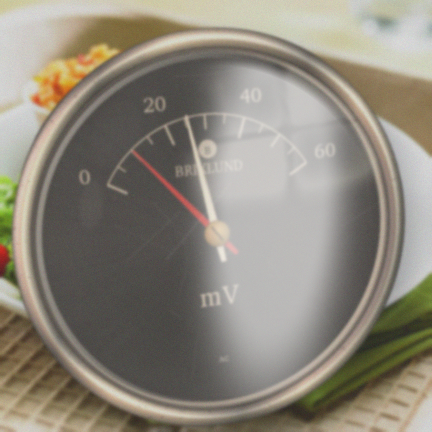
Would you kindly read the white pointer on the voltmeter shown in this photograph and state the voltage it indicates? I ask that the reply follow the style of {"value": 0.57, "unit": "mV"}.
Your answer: {"value": 25, "unit": "mV"}
